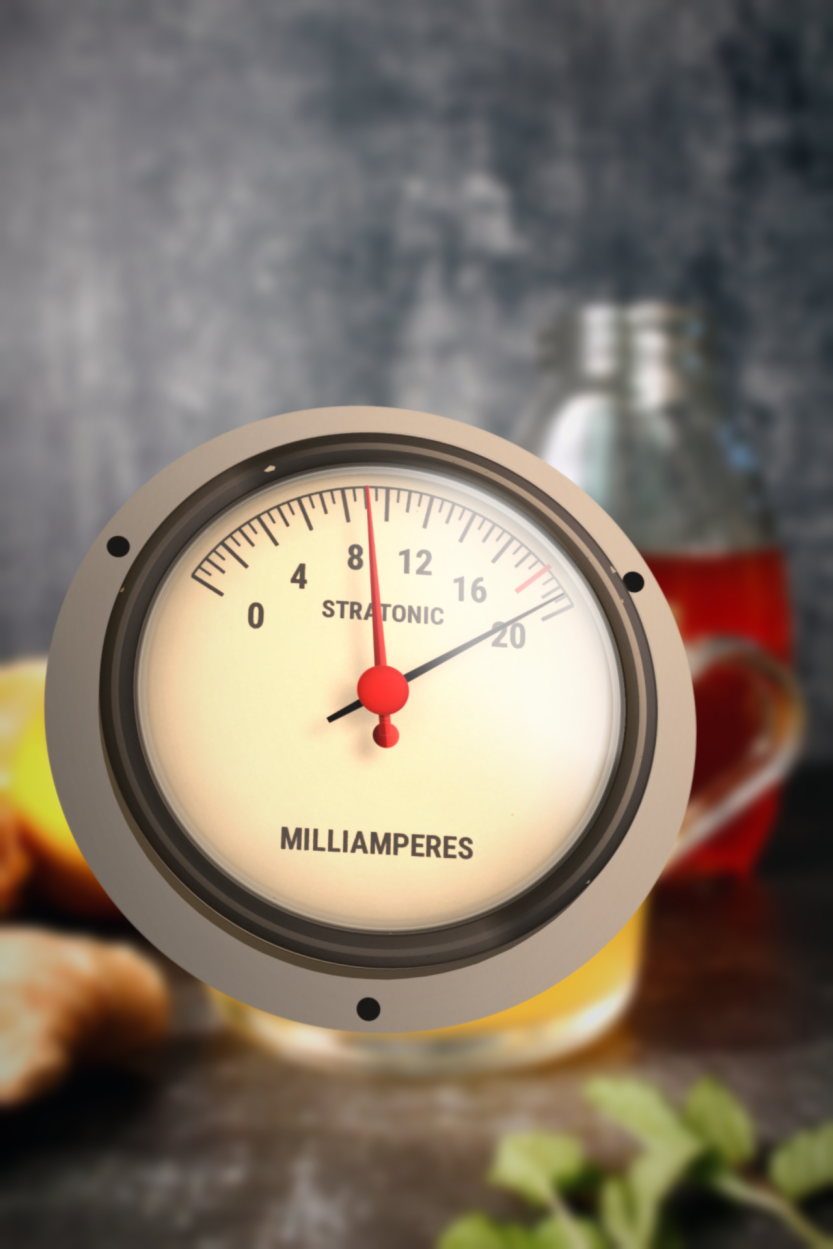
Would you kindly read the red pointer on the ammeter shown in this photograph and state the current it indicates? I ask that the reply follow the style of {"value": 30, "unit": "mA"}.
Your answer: {"value": 9, "unit": "mA"}
